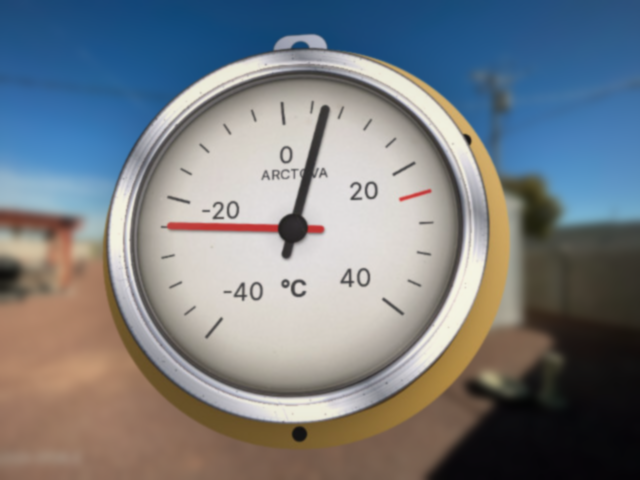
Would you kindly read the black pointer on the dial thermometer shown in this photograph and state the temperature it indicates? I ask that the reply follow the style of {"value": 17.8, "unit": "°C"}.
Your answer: {"value": 6, "unit": "°C"}
